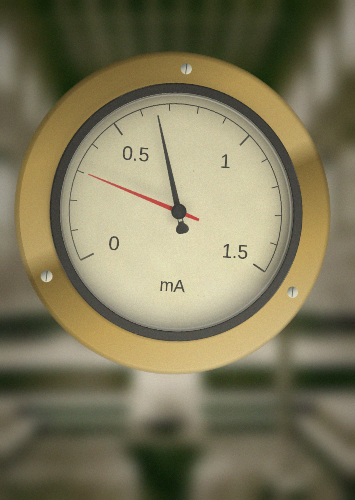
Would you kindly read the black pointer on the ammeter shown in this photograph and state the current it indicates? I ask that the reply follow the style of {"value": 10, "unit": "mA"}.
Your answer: {"value": 0.65, "unit": "mA"}
